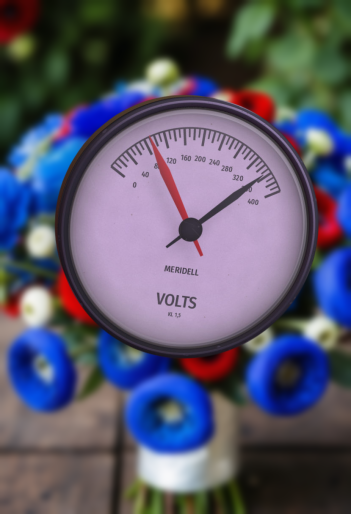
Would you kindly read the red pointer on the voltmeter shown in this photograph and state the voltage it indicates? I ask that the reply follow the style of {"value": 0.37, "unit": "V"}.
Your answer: {"value": 90, "unit": "V"}
